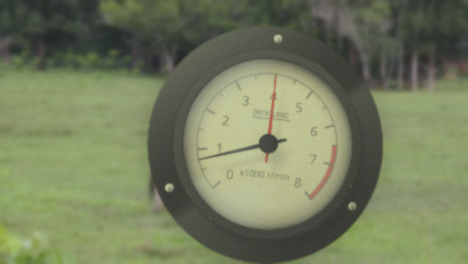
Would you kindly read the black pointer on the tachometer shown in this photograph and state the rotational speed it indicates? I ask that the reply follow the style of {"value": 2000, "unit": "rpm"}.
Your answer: {"value": 750, "unit": "rpm"}
